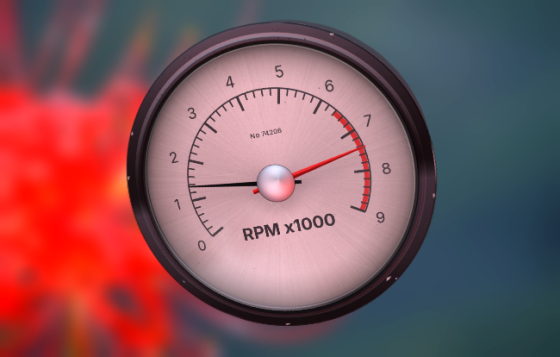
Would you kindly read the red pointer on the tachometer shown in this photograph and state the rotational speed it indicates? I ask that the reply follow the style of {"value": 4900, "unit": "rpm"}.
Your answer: {"value": 7400, "unit": "rpm"}
